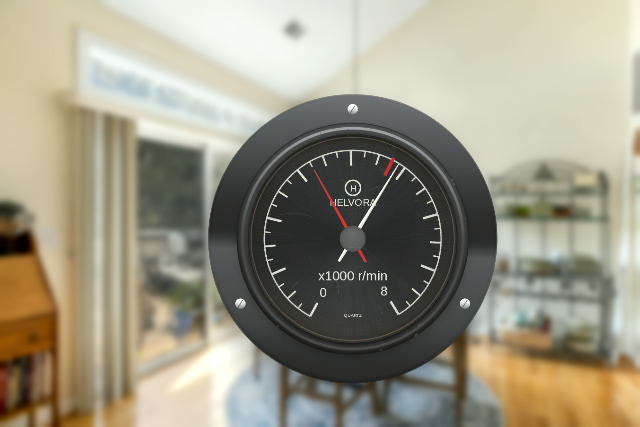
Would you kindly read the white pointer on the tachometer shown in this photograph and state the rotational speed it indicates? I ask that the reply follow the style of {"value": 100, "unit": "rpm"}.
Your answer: {"value": 4875, "unit": "rpm"}
